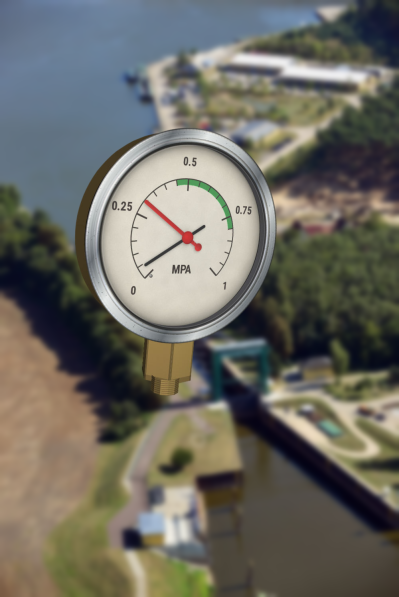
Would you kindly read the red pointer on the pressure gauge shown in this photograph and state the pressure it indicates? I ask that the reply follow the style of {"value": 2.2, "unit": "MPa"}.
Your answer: {"value": 0.3, "unit": "MPa"}
